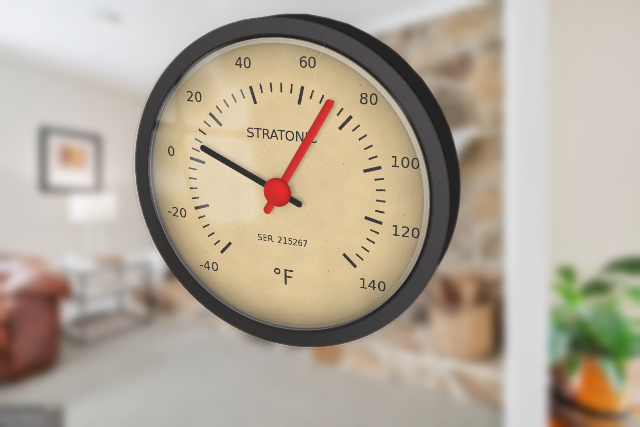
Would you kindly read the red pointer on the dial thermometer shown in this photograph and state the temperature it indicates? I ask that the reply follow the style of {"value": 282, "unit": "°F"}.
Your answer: {"value": 72, "unit": "°F"}
